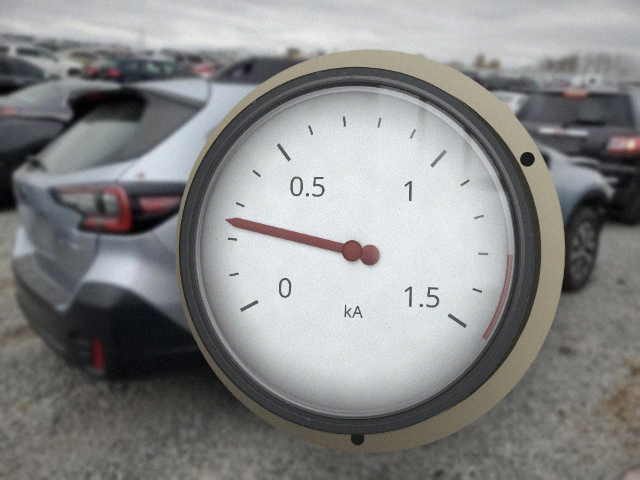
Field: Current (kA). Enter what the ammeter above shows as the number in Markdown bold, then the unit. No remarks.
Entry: **0.25** kA
